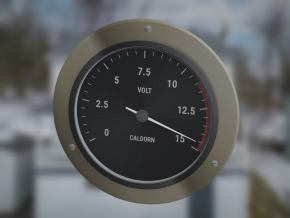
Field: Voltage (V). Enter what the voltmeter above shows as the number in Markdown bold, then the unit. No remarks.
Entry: **14.5** V
